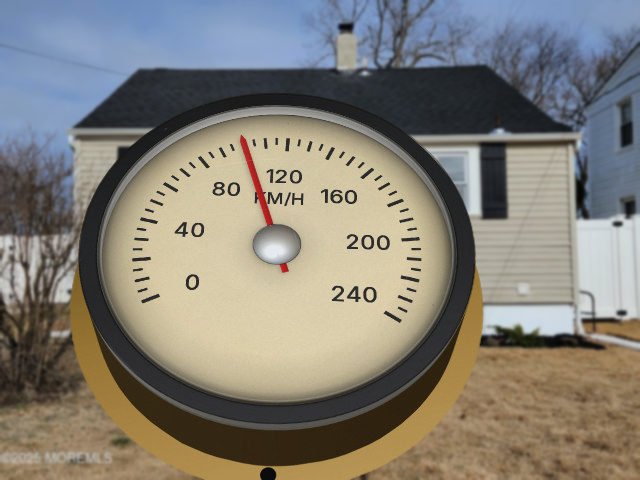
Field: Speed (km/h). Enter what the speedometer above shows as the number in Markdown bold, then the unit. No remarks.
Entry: **100** km/h
